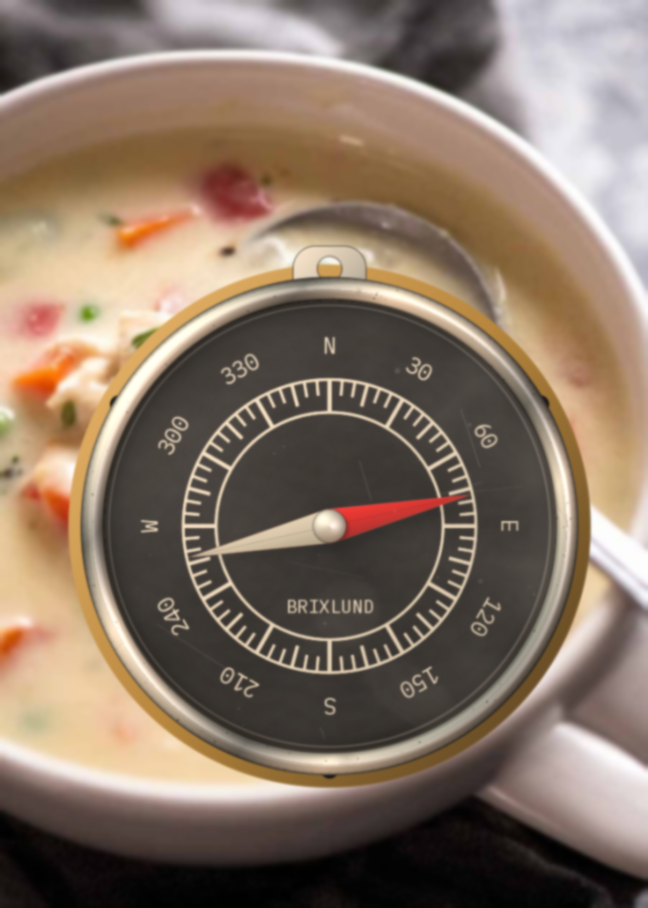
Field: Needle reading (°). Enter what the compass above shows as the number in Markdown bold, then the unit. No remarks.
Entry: **77.5** °
